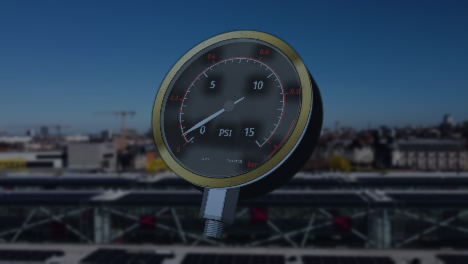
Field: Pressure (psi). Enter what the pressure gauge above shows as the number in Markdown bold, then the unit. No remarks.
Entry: **0.5** psi
